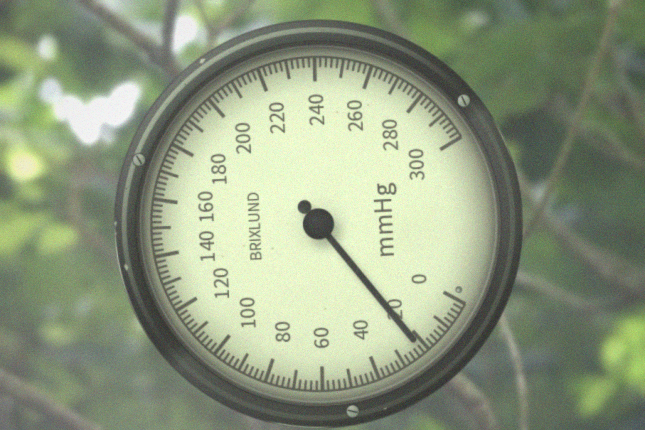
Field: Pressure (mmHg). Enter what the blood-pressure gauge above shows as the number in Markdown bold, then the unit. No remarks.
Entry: **22** mmHg
